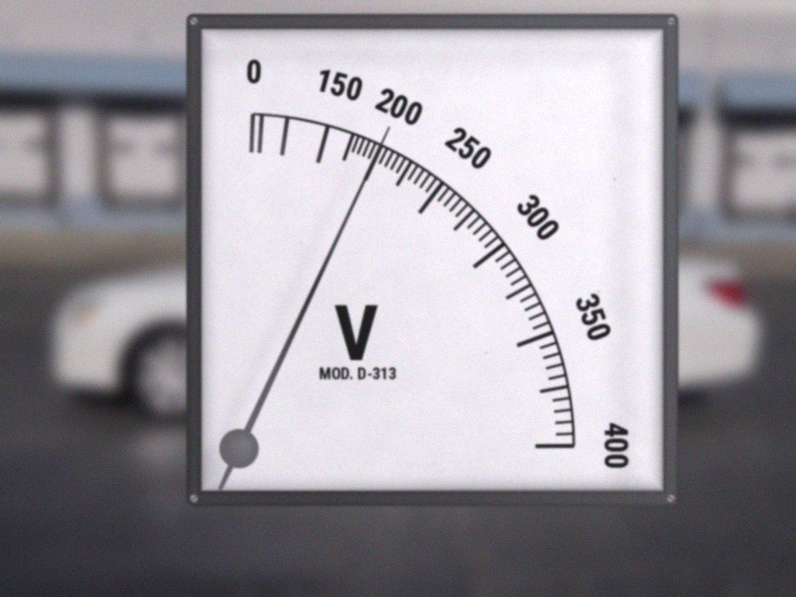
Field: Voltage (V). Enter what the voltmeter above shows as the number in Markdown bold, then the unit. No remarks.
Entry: **200** V
